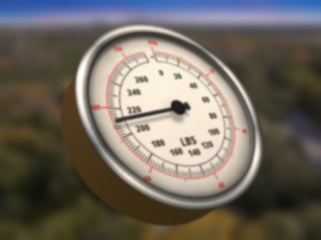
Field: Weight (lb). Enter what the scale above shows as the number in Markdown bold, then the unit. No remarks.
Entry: **210** lb
